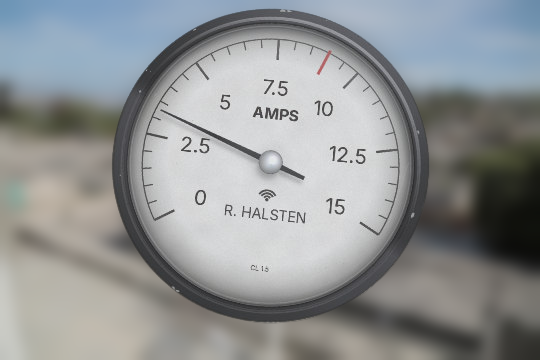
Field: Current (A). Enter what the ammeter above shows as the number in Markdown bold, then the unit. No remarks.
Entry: **3.25** A
